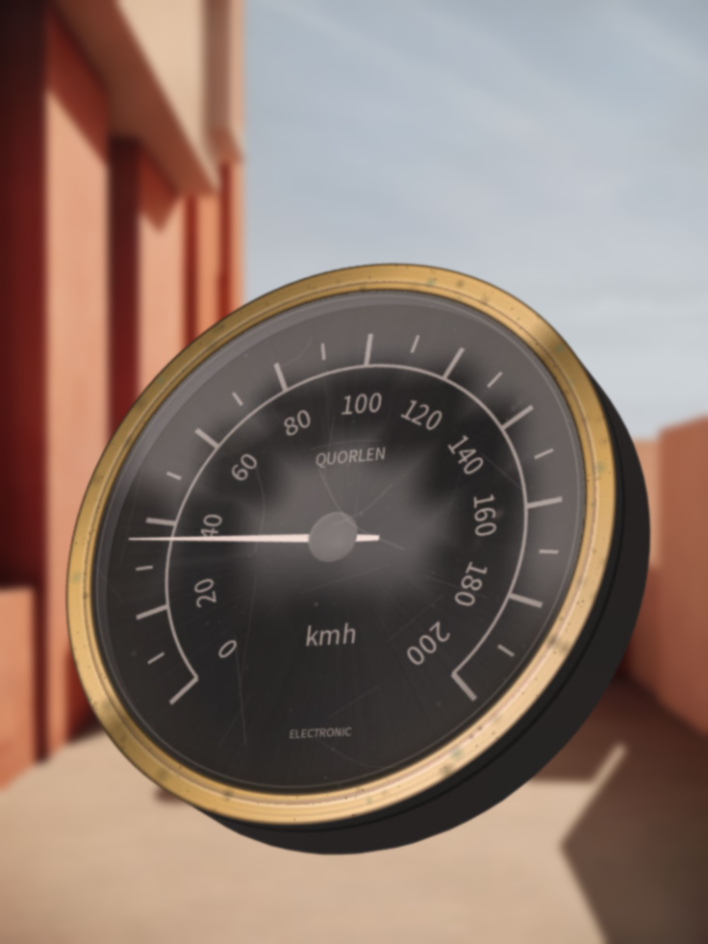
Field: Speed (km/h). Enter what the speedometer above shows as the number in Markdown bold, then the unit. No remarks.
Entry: **35** km/h
